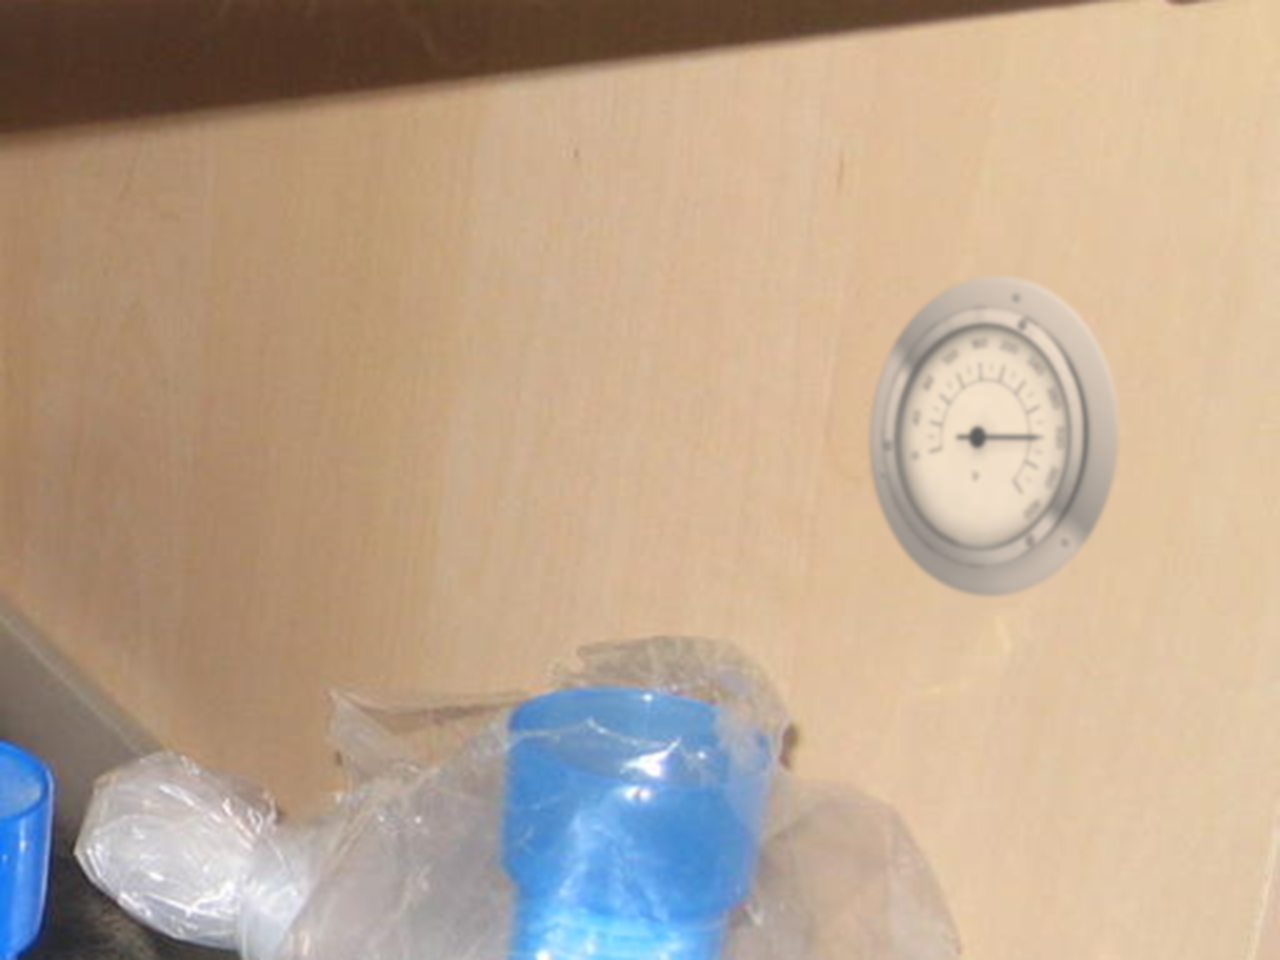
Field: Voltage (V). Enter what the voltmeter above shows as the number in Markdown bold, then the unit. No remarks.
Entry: **320** V
